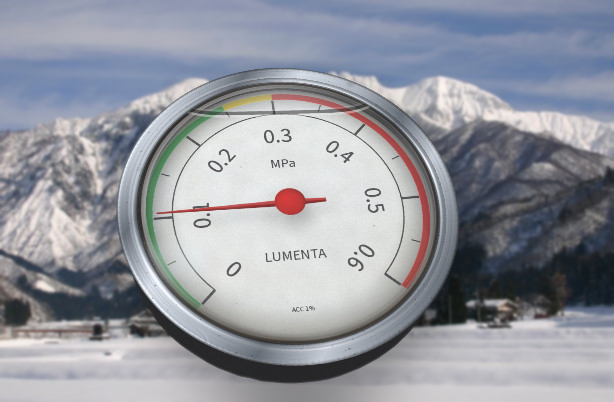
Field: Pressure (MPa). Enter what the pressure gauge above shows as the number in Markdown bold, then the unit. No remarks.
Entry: **0.1** MPa
